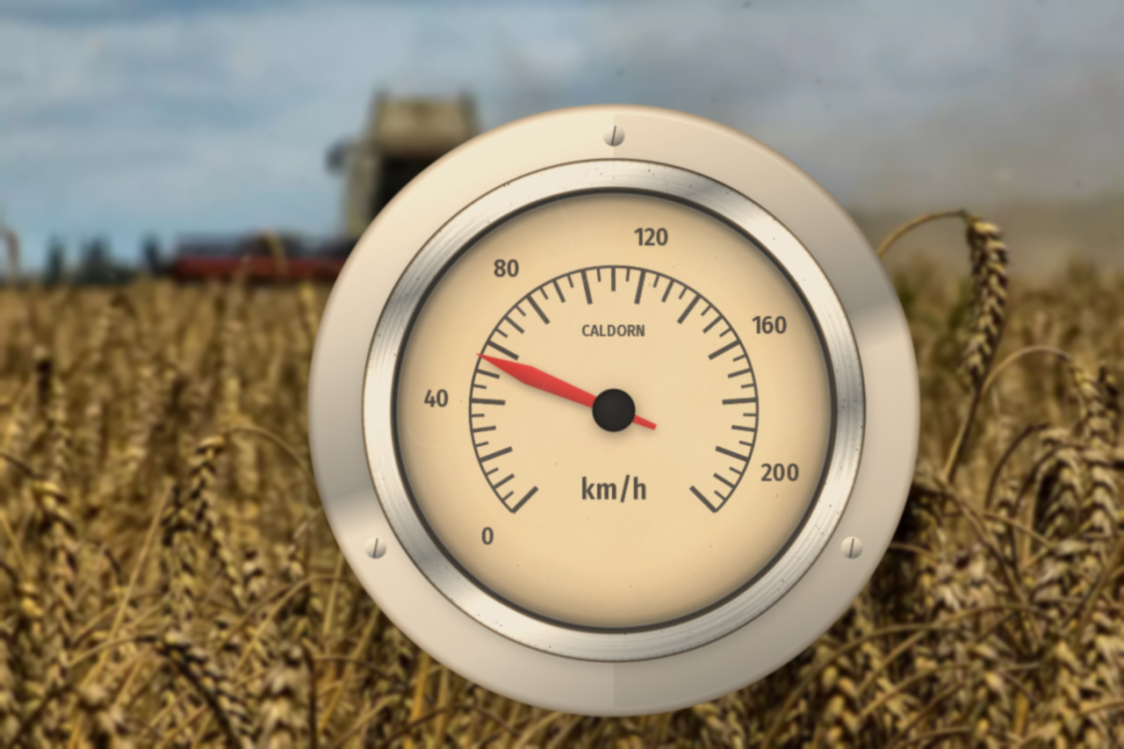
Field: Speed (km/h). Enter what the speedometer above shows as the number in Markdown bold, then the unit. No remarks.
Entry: **55** km/h
